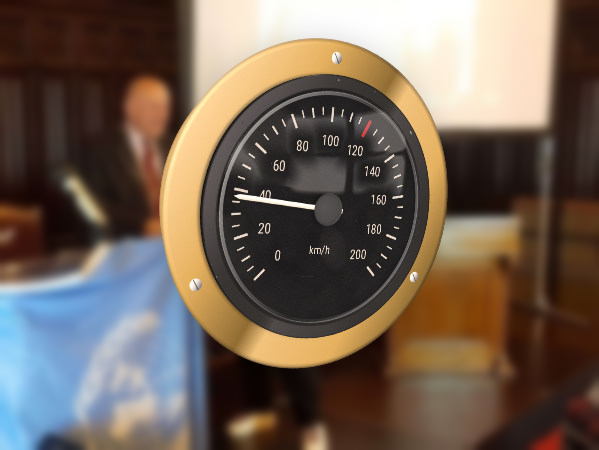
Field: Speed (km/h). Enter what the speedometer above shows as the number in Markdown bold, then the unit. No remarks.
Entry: **37.5** km/h
